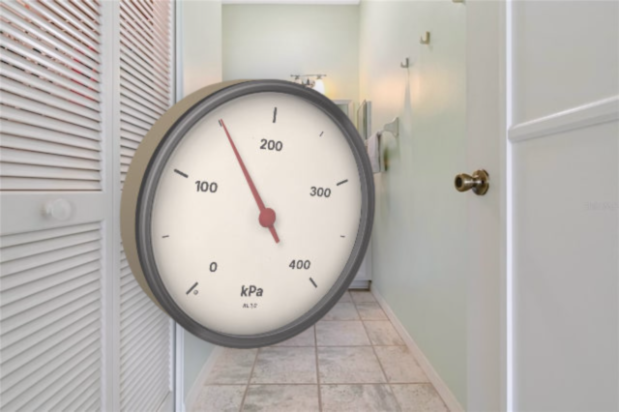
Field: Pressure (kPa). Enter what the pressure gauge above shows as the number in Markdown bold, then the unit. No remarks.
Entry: **150** kPa
